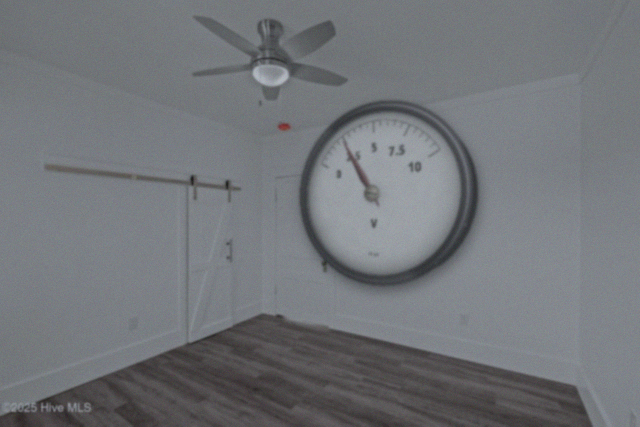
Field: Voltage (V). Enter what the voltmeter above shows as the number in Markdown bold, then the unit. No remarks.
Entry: **2.5** V
